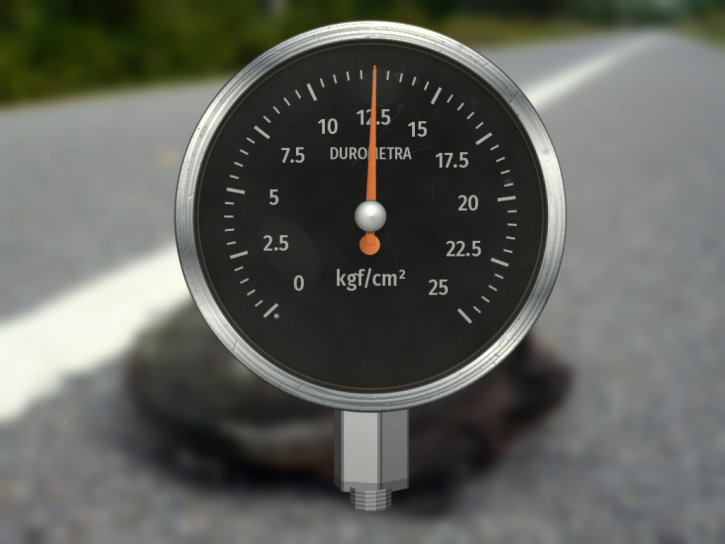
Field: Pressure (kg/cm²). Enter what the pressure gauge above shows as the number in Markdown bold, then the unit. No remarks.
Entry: **12.5** kg/cm²
